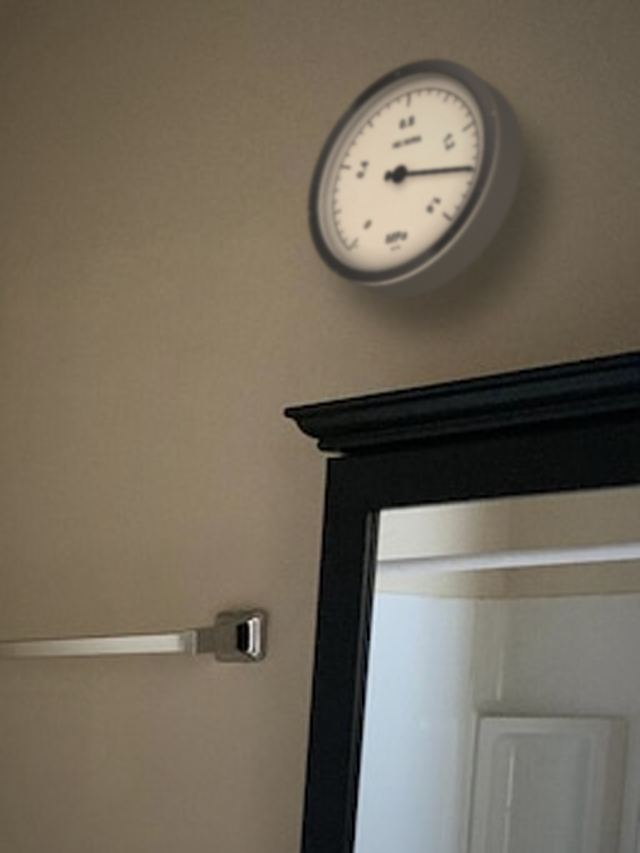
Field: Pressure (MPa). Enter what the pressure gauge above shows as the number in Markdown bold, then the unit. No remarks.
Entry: **1.4** MPa
